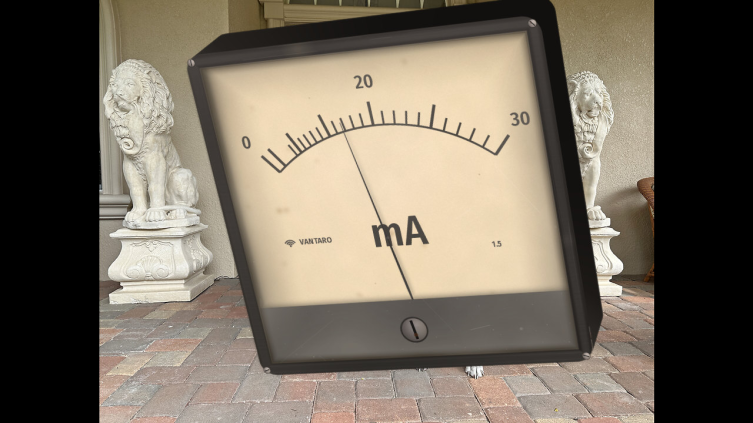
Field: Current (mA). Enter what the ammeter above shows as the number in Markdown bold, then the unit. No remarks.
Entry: **17** mA
